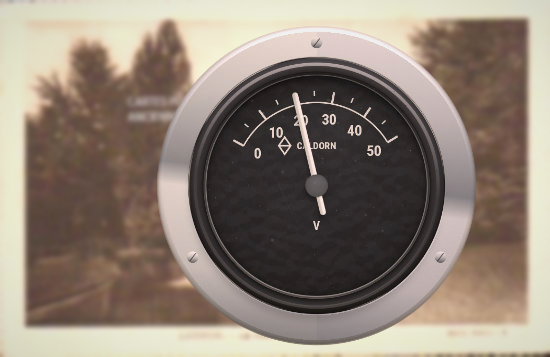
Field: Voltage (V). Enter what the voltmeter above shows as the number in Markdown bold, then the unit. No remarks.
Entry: **20** V
